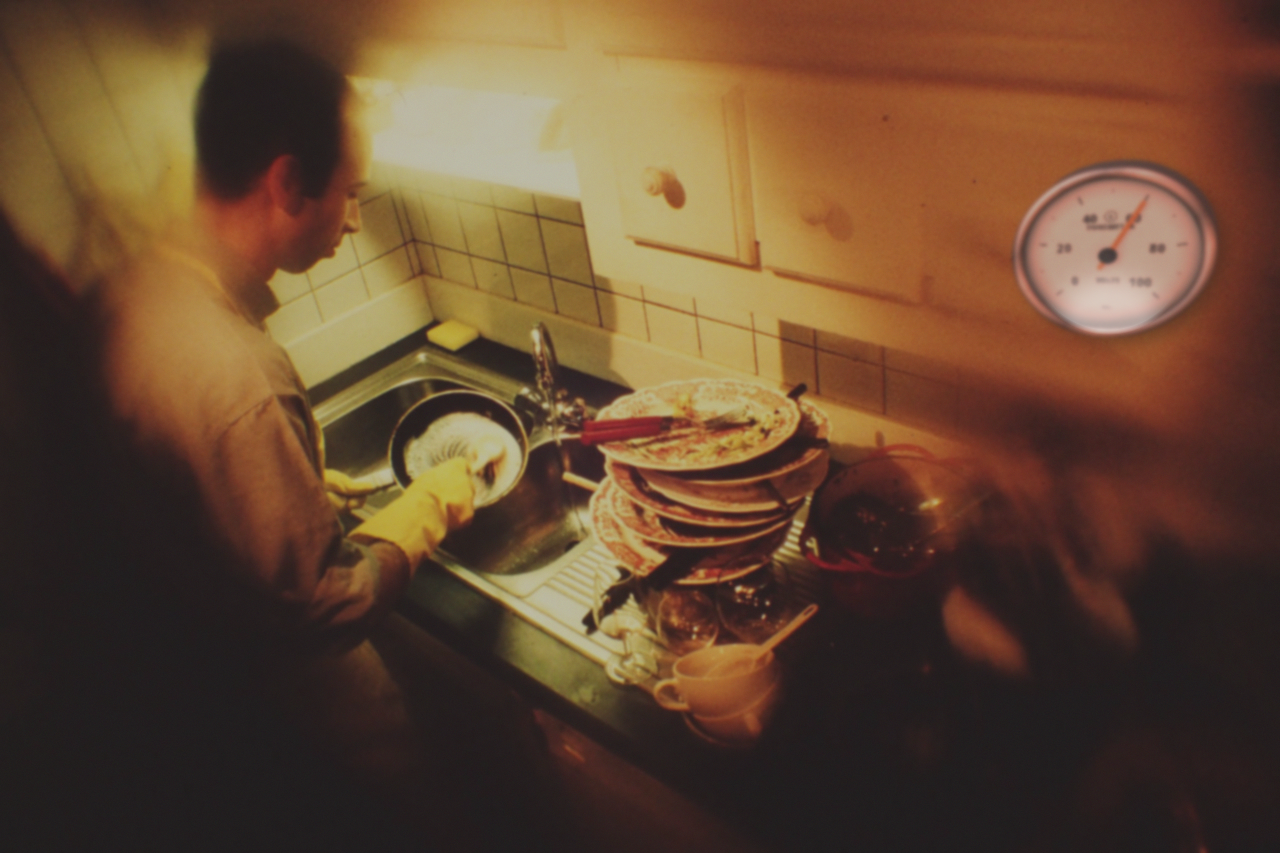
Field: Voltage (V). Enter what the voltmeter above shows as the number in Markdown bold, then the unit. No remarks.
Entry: **60** V
